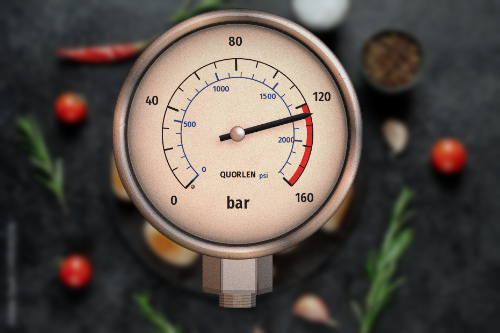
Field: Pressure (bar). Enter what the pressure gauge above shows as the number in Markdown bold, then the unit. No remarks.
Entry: **125** bar
